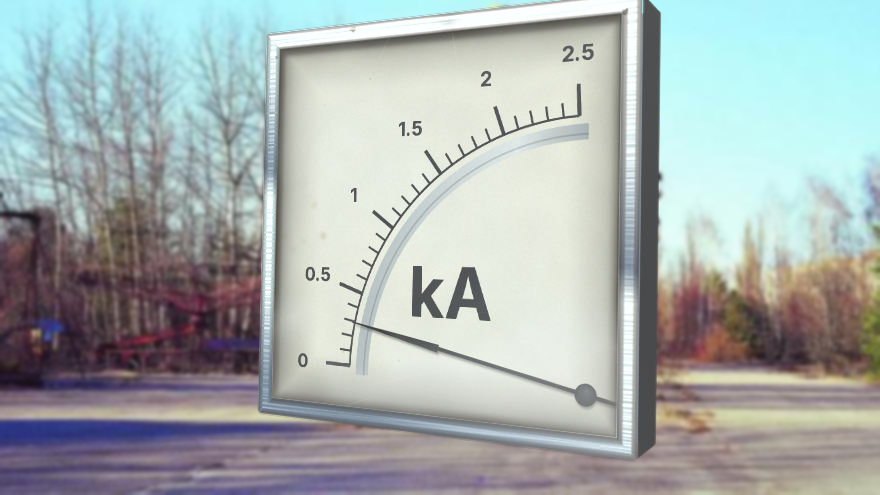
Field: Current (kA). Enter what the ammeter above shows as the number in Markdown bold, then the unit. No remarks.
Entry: **0.3** kA
